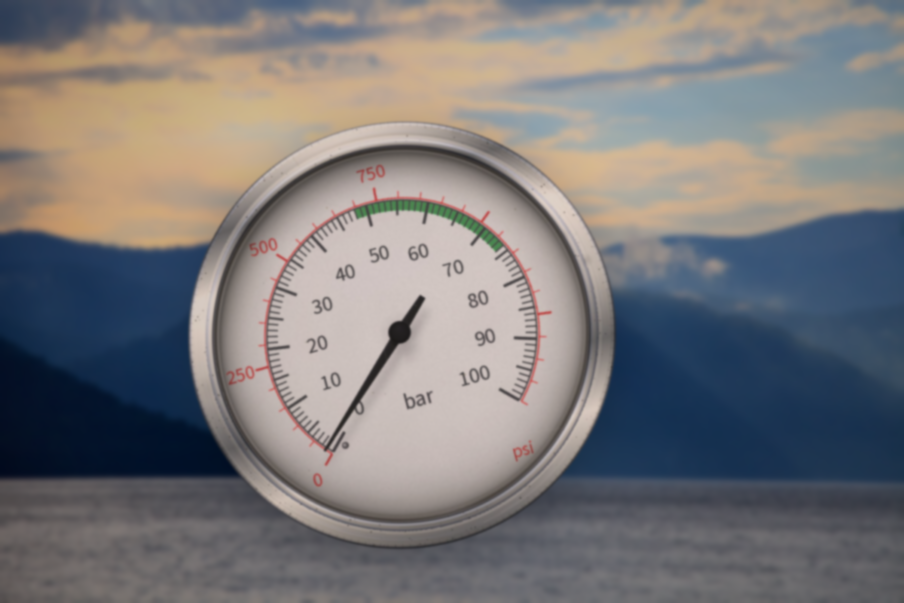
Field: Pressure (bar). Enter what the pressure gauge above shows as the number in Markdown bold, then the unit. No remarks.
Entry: **1** bar
